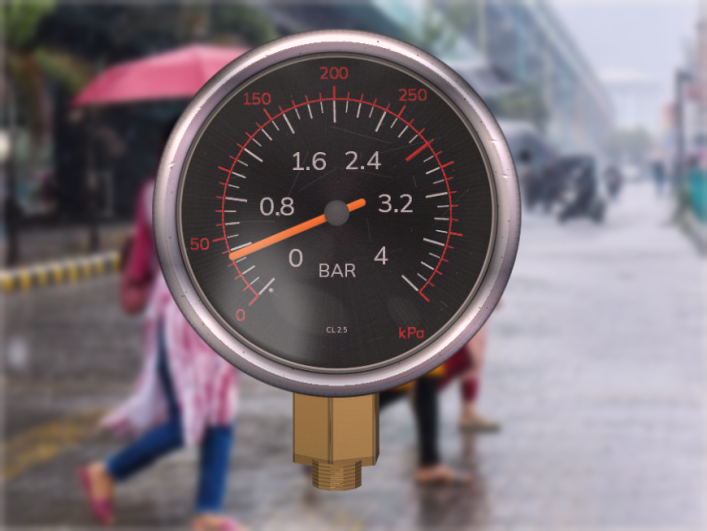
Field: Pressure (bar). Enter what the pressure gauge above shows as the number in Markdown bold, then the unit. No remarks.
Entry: **0.35** bar
